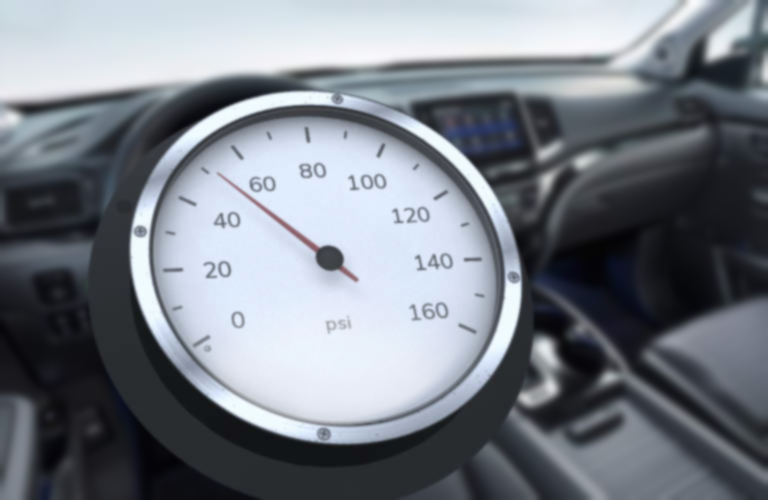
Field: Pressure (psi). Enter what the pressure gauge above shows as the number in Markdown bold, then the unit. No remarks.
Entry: **50** psi
